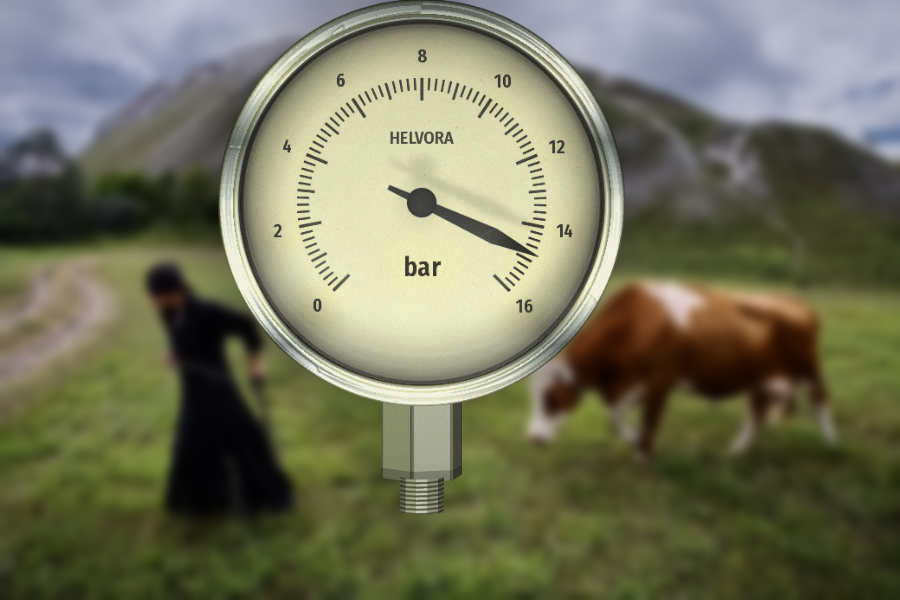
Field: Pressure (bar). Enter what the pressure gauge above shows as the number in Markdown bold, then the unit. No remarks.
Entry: **14.8** bar
